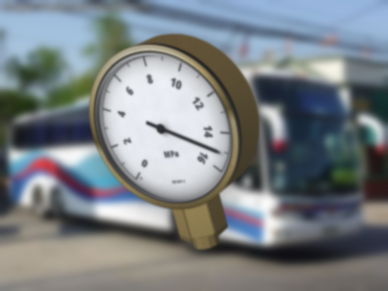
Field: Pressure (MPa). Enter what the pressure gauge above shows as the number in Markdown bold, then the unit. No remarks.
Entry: **15** MPa
